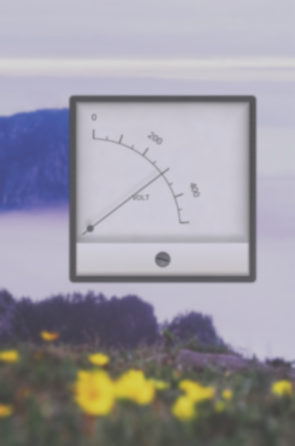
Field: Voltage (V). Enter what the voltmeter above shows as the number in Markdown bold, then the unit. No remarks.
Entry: **300** V
